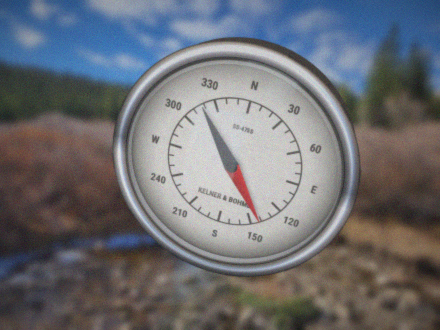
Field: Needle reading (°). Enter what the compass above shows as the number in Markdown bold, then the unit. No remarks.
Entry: **140** °
